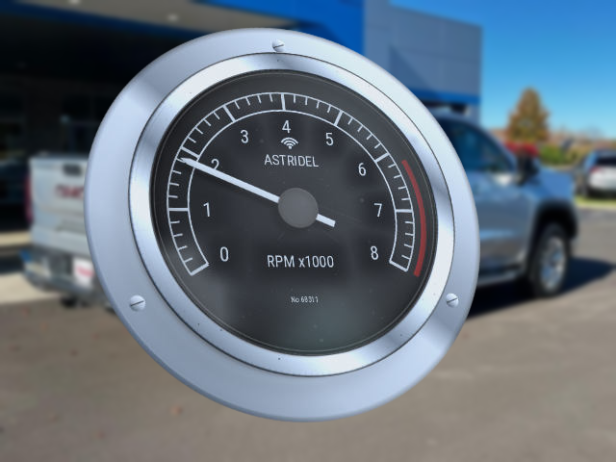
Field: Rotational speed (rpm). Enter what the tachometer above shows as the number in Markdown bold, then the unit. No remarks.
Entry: **1800** rpm
